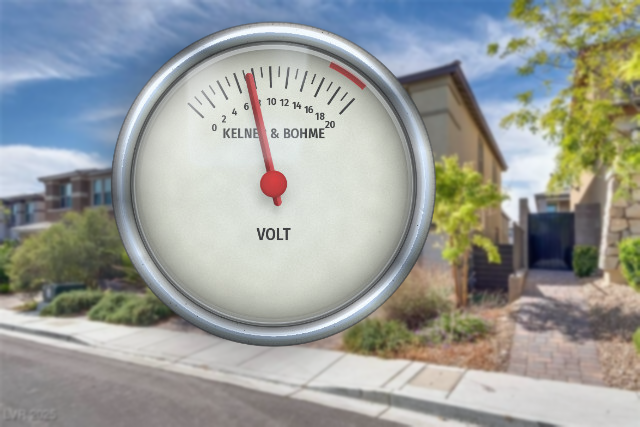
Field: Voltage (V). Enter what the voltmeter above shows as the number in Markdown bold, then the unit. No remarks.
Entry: **7.5** V
